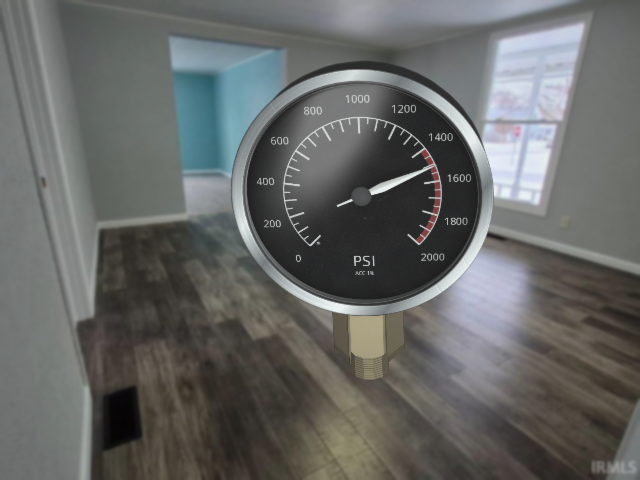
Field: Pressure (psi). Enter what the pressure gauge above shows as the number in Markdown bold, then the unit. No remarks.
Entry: **1500** psi
